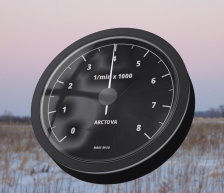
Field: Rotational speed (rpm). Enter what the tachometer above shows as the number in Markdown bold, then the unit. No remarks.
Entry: **4000** rpm
